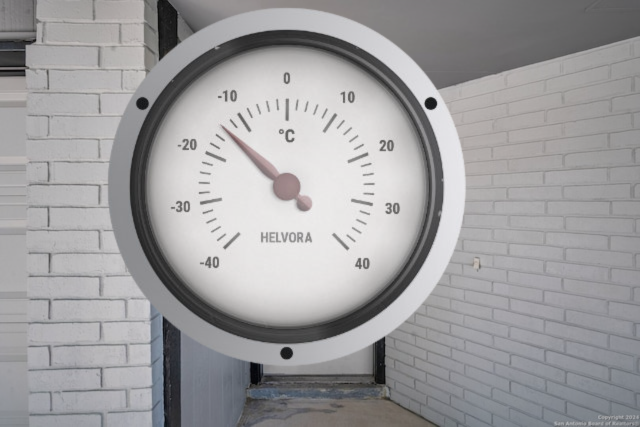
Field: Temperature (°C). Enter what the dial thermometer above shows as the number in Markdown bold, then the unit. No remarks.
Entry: **-14** °C
